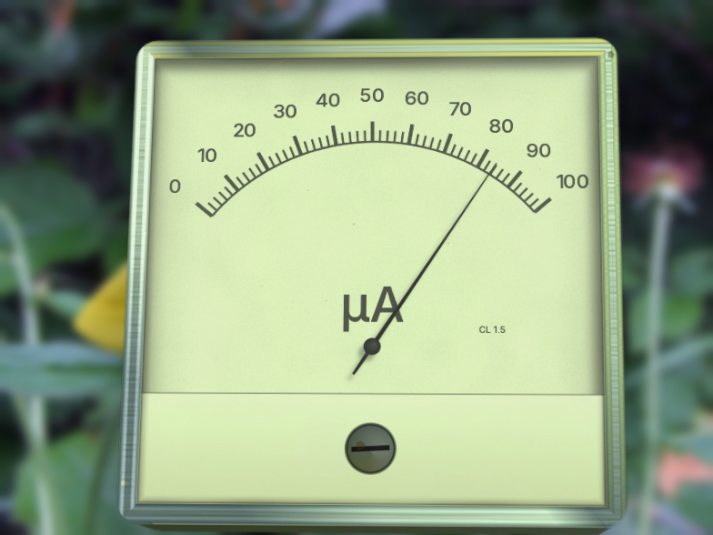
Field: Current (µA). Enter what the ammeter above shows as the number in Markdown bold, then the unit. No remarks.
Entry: **84** µA
